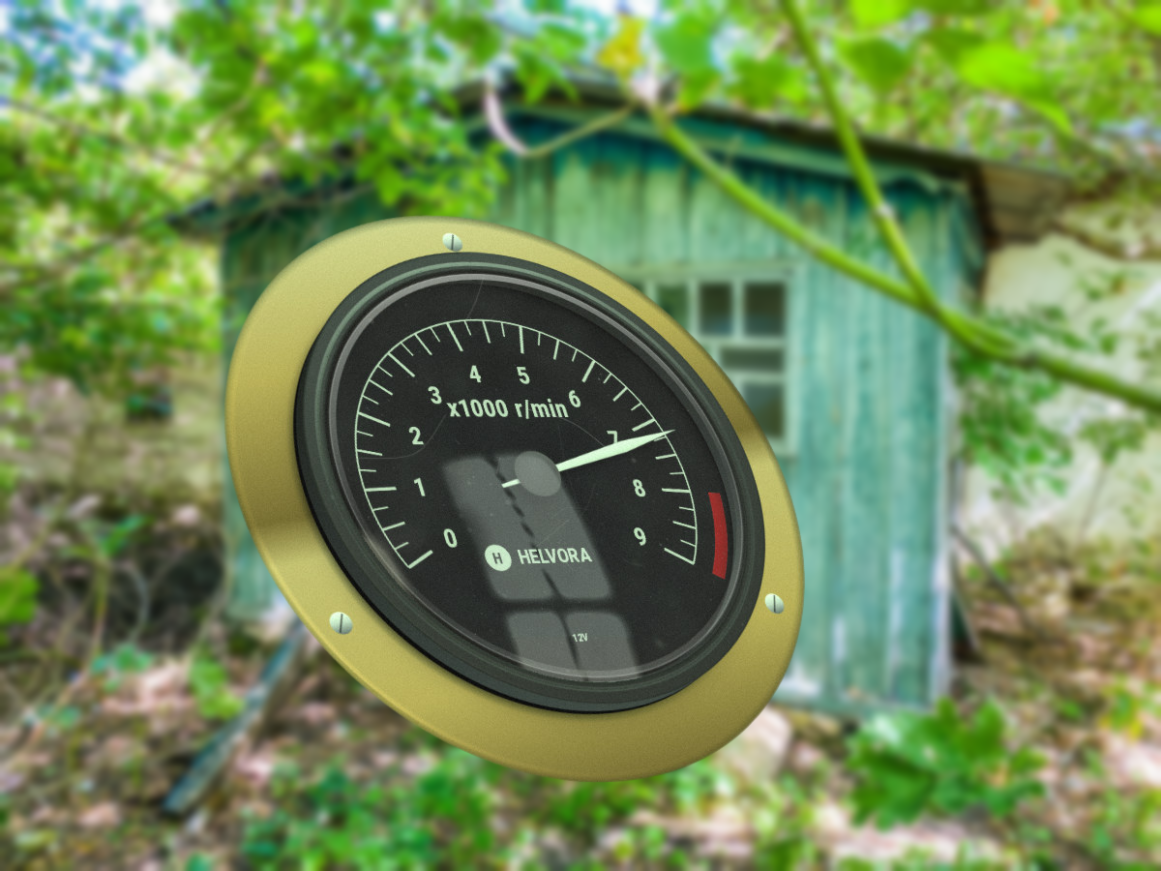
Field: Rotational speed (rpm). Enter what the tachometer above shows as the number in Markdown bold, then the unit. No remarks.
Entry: **7250** rpm
